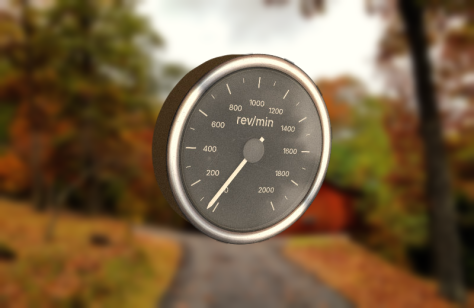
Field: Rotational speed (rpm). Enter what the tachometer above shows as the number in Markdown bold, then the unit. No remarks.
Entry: **50** rpm
